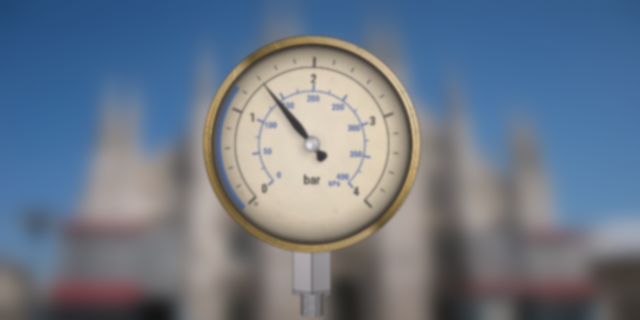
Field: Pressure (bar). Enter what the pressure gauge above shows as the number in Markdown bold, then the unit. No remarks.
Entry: **1.4** bar
